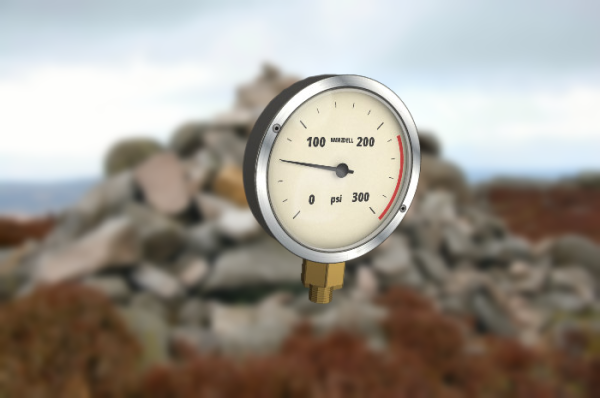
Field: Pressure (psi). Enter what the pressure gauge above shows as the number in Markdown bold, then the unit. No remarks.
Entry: **60** psi
